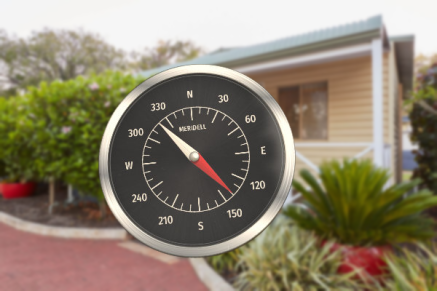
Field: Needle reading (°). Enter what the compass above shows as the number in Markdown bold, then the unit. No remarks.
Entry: **140** °
